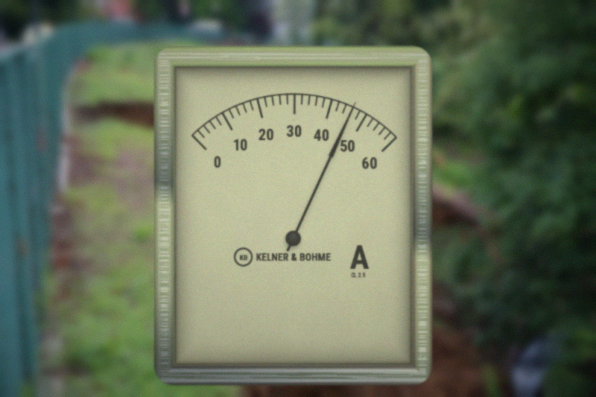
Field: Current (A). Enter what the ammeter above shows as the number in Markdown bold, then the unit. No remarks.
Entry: **46** A
